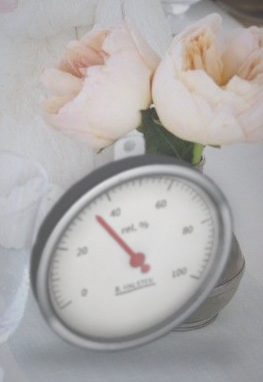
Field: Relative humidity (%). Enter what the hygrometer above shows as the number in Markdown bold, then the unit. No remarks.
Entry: **34** %
